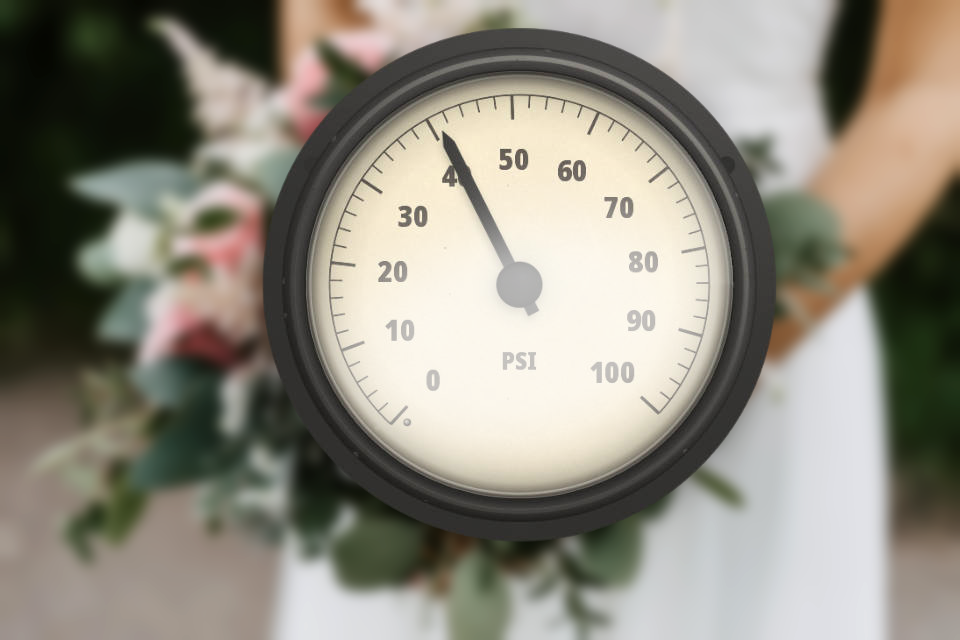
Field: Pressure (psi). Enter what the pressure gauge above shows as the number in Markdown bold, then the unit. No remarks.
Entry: **41** psi
